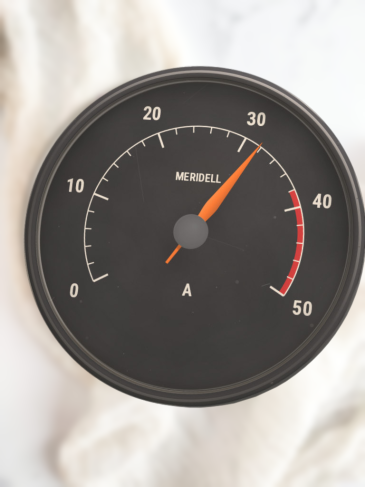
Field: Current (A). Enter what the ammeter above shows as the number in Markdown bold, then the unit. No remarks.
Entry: **32** A
